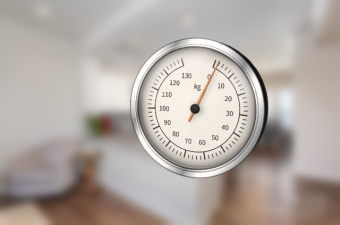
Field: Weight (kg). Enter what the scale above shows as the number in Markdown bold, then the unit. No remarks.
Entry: **2** kg
